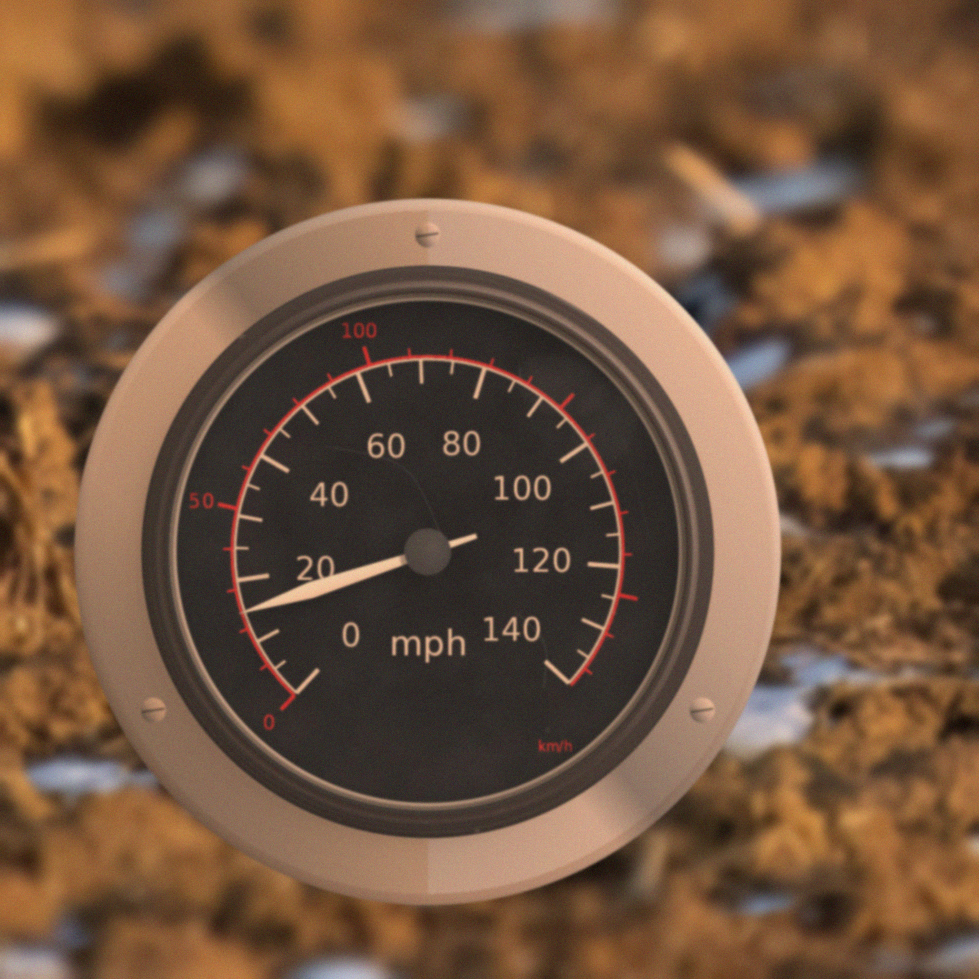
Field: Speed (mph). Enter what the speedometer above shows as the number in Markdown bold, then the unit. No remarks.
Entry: **15** mph
